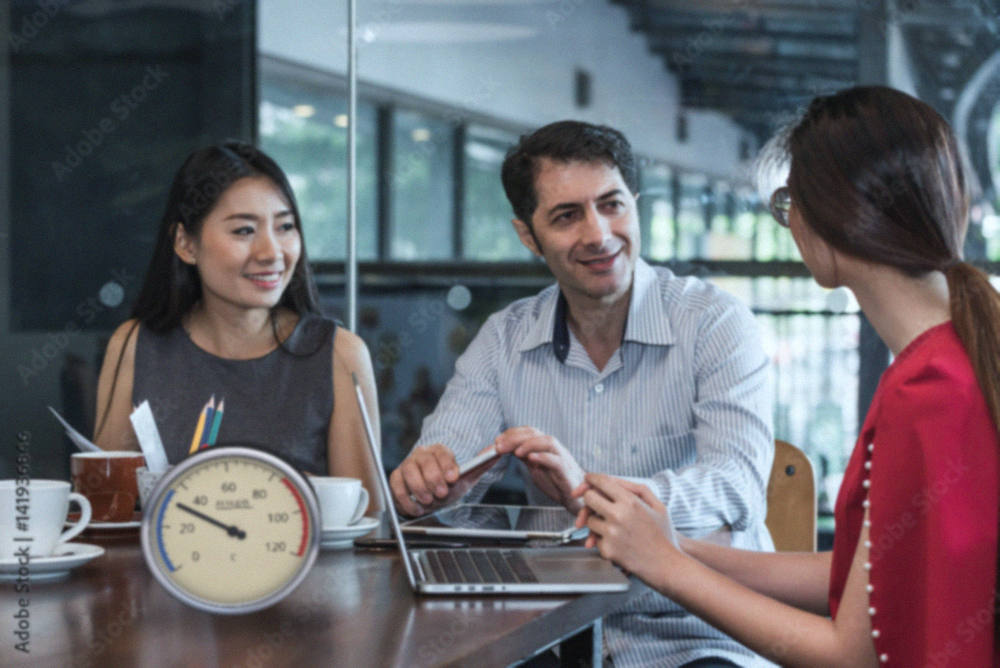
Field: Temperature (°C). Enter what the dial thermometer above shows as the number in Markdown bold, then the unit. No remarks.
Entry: **32** °C
